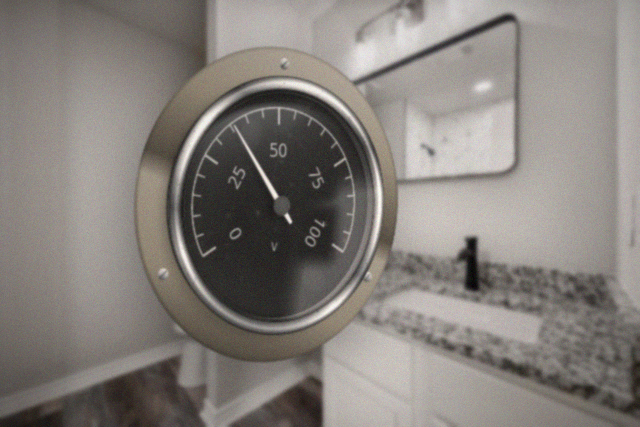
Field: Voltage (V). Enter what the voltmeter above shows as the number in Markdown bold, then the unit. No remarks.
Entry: **35** V
